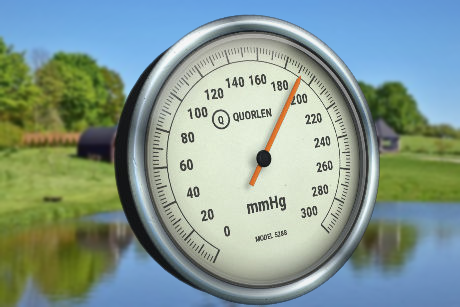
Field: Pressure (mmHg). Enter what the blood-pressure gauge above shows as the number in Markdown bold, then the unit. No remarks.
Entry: **190** mmHg
